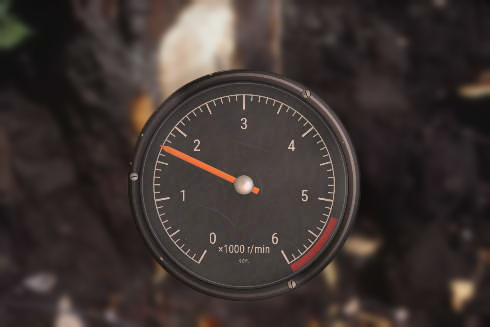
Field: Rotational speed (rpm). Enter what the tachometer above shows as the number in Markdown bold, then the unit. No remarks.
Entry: **1700** rpm
